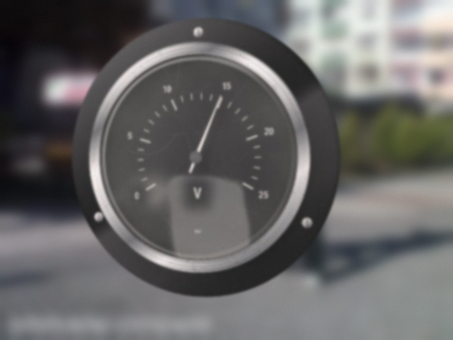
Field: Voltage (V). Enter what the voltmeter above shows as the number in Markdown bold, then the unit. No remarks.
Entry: **15** V
